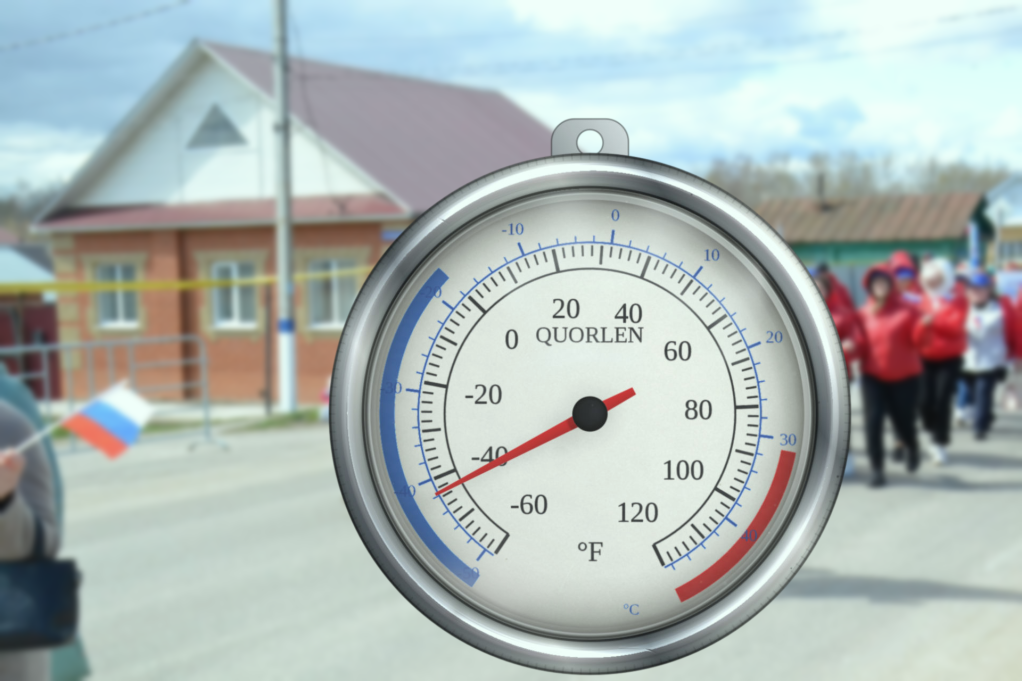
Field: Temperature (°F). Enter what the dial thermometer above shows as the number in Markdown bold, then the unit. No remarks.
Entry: **-43** °F
